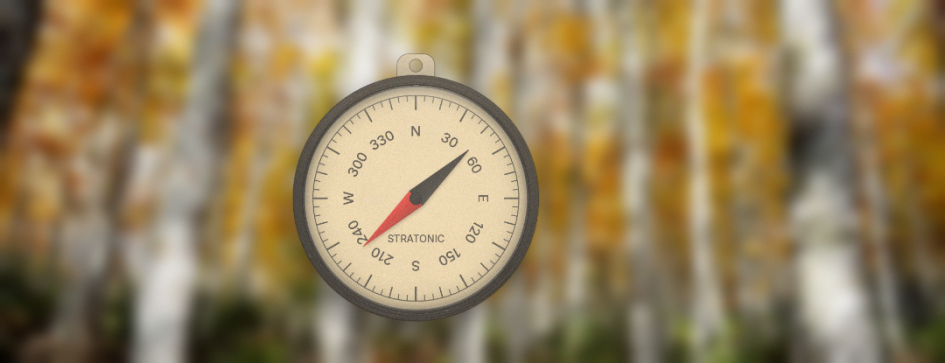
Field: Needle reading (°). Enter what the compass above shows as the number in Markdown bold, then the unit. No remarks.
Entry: **227.5** °
